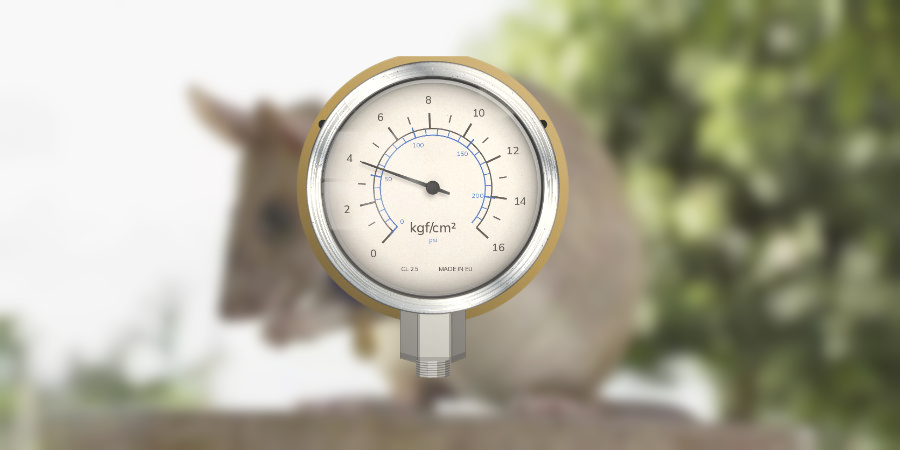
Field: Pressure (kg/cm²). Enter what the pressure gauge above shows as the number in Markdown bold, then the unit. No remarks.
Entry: **4** kg/cm²
